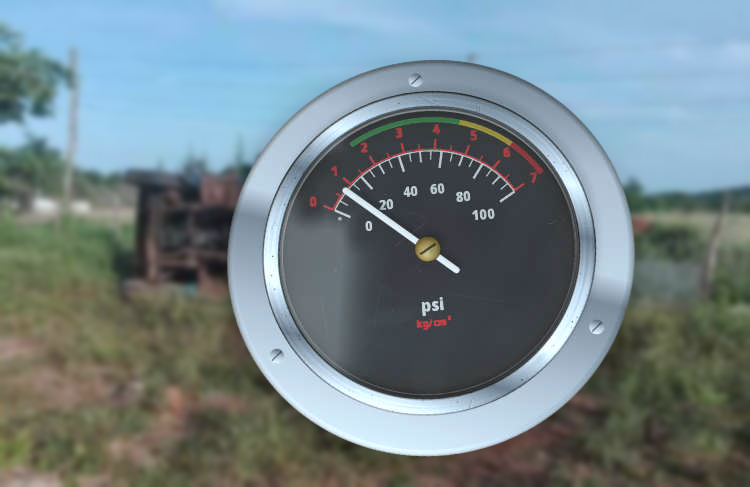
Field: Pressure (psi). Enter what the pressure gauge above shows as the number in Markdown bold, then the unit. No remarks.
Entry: **10** psi
